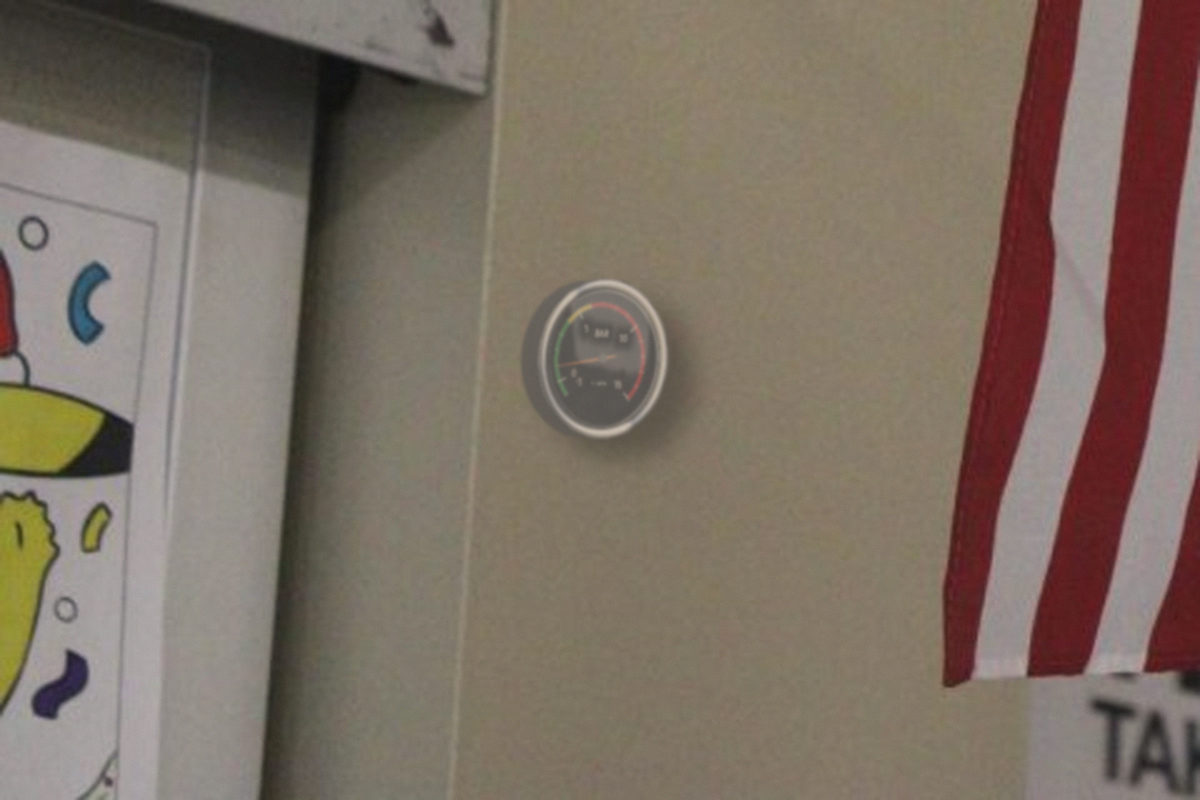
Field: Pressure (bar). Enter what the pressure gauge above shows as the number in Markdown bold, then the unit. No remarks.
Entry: **1** bar
